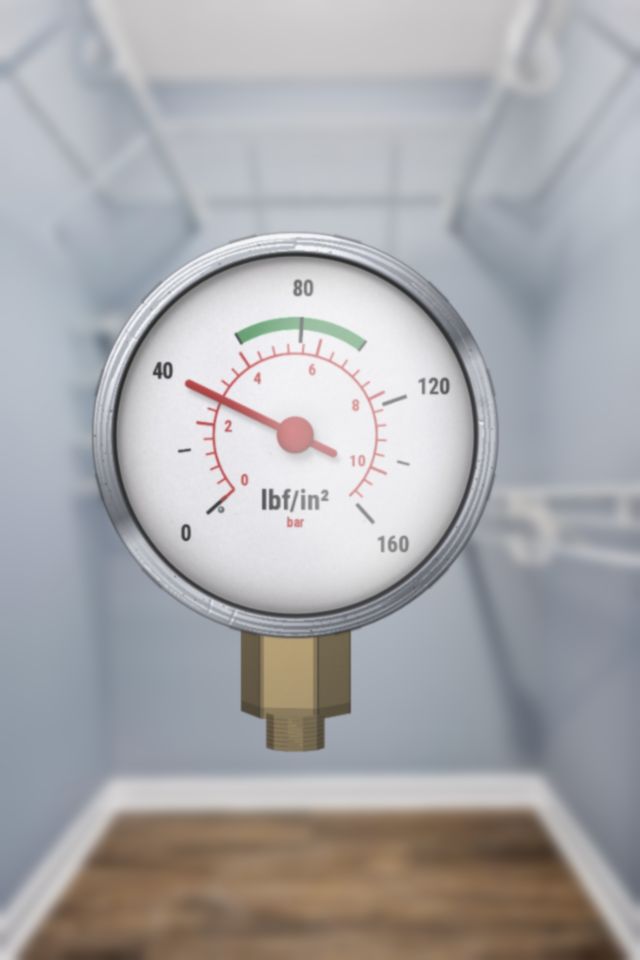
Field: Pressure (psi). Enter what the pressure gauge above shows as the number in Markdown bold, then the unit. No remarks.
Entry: **40** psi
